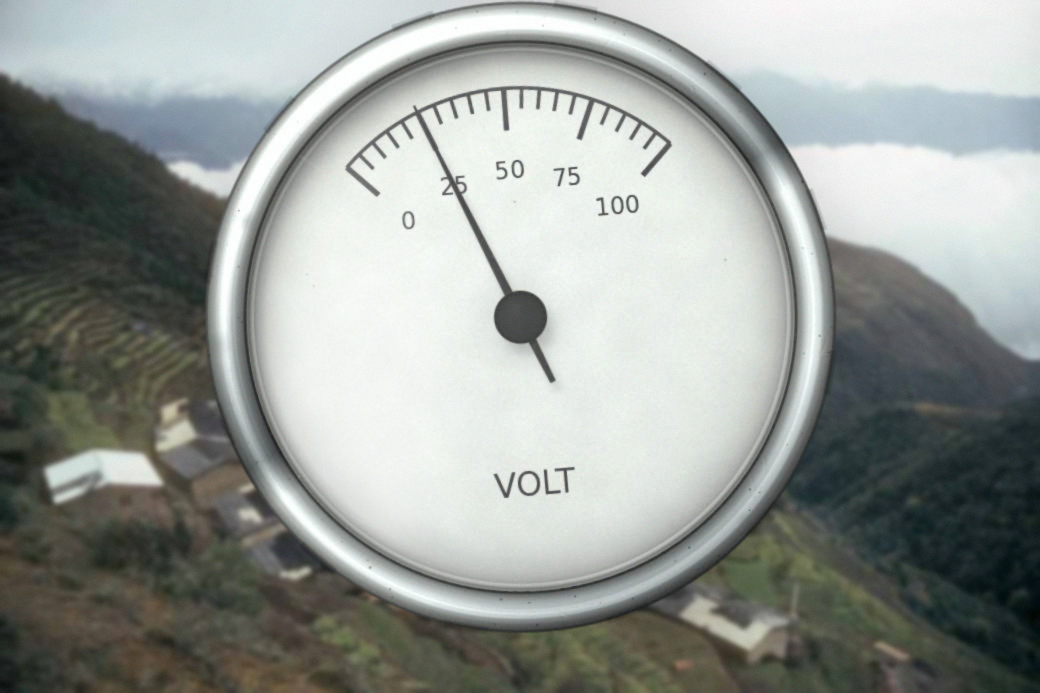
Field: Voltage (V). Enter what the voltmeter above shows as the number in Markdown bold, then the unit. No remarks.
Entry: **25** V
